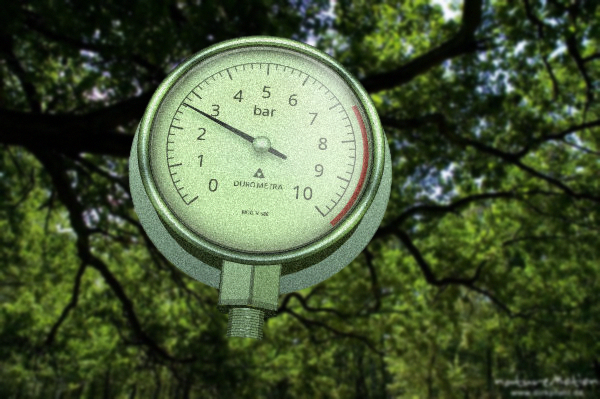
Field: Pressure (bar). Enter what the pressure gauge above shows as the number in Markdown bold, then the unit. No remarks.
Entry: **2.6** bar
